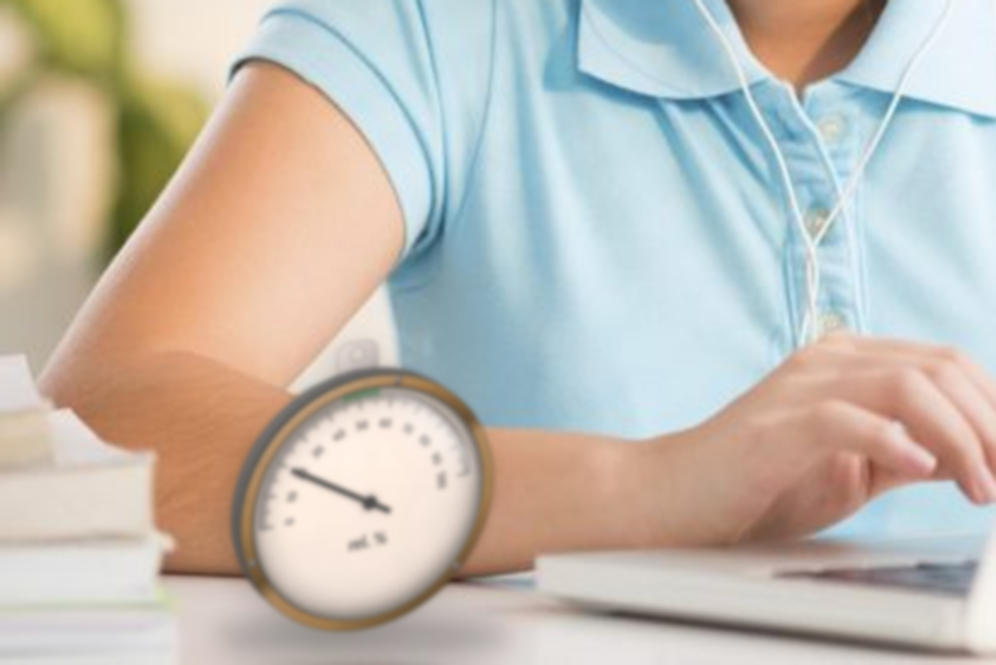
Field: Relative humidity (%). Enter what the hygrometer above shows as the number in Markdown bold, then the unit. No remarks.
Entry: **20** %
